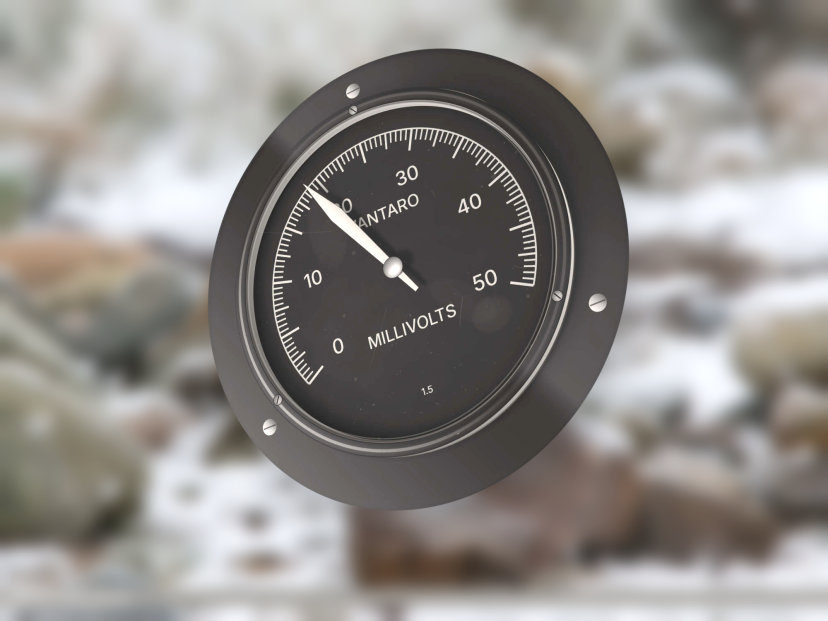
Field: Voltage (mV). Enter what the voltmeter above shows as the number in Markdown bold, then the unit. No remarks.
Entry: **19** mV
